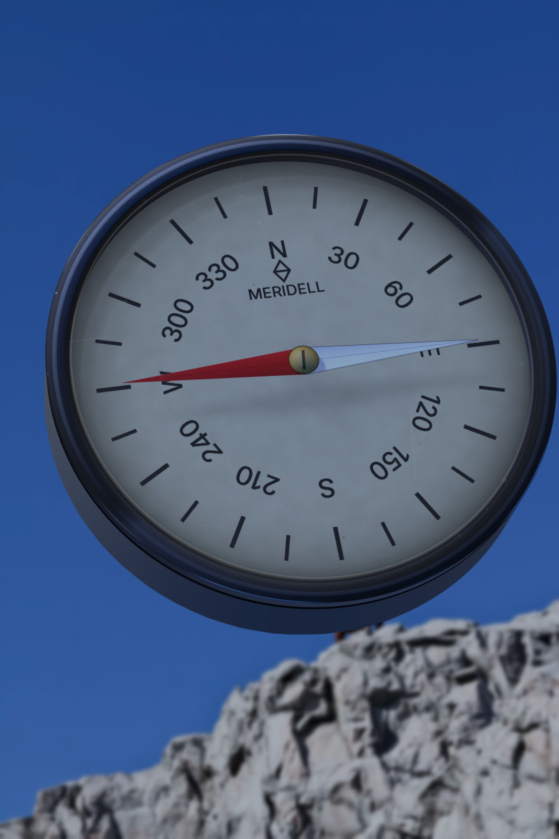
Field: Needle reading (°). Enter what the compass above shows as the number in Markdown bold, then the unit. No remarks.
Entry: **270** °
